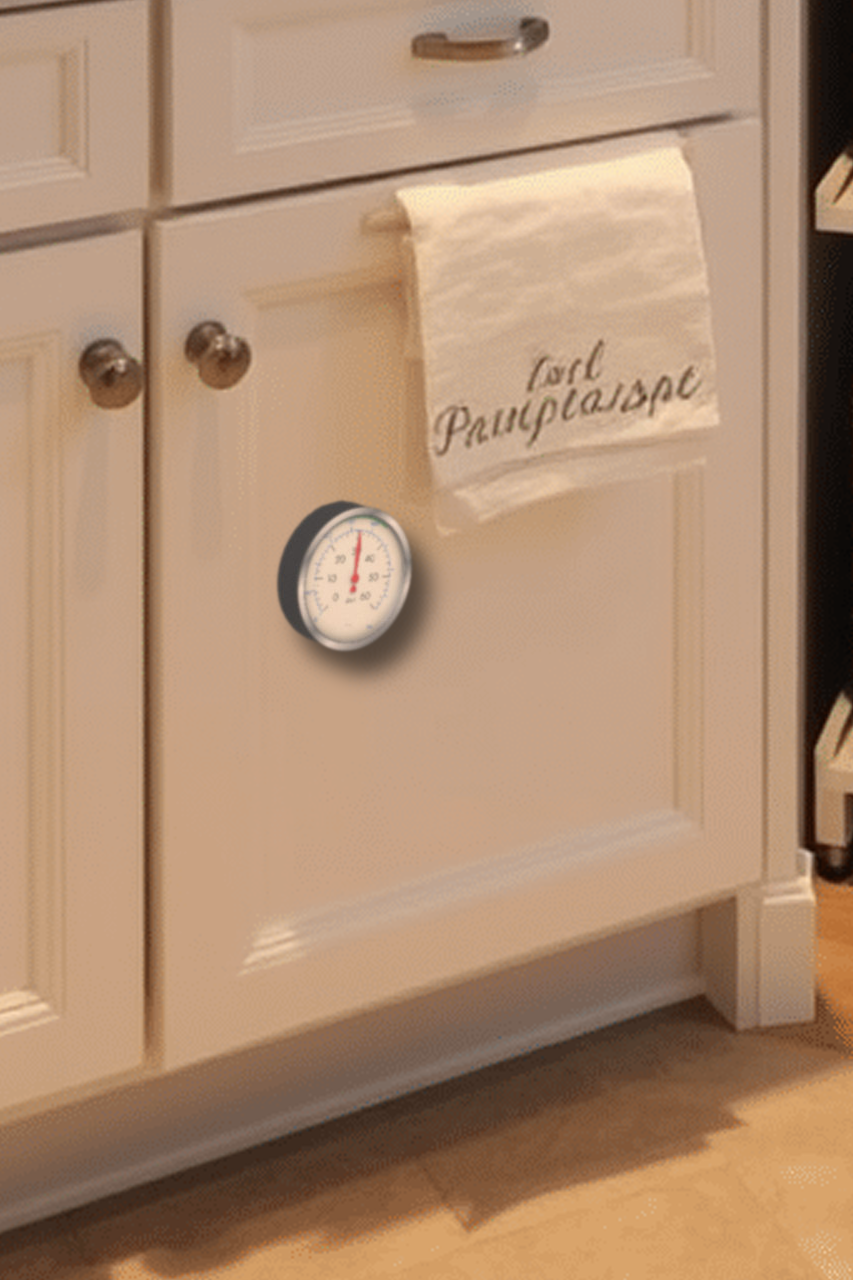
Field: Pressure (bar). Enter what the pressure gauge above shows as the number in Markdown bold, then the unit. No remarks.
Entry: **30** bar
